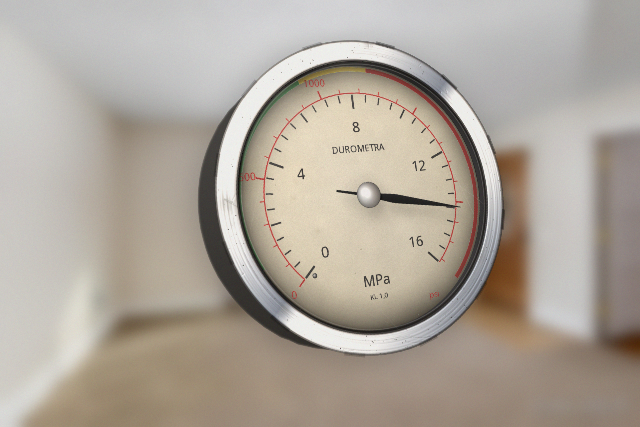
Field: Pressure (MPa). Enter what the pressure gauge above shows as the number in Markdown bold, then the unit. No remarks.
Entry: **14** MPa
